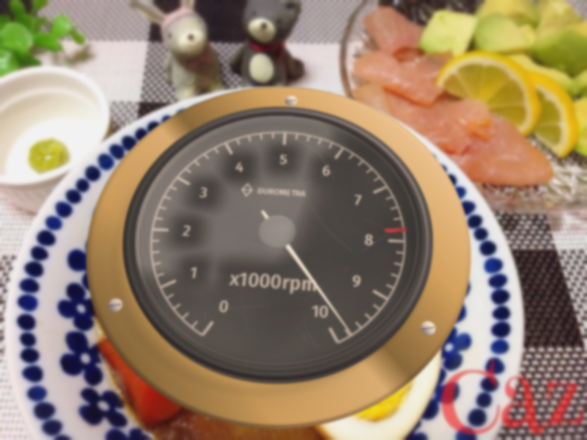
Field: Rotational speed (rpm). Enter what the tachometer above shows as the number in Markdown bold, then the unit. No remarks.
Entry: **9800** rpm
